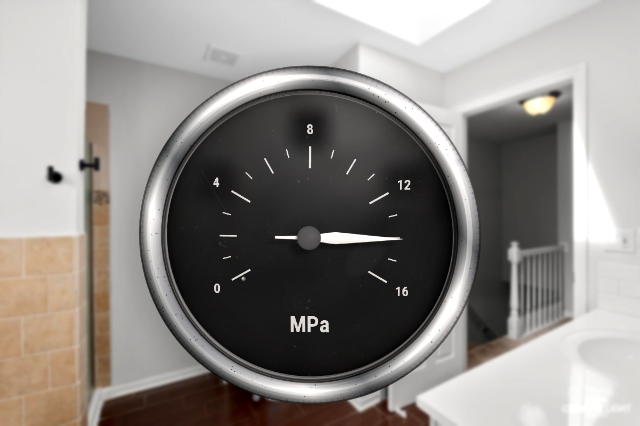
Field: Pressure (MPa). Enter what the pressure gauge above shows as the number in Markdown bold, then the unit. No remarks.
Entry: **14** MPa
